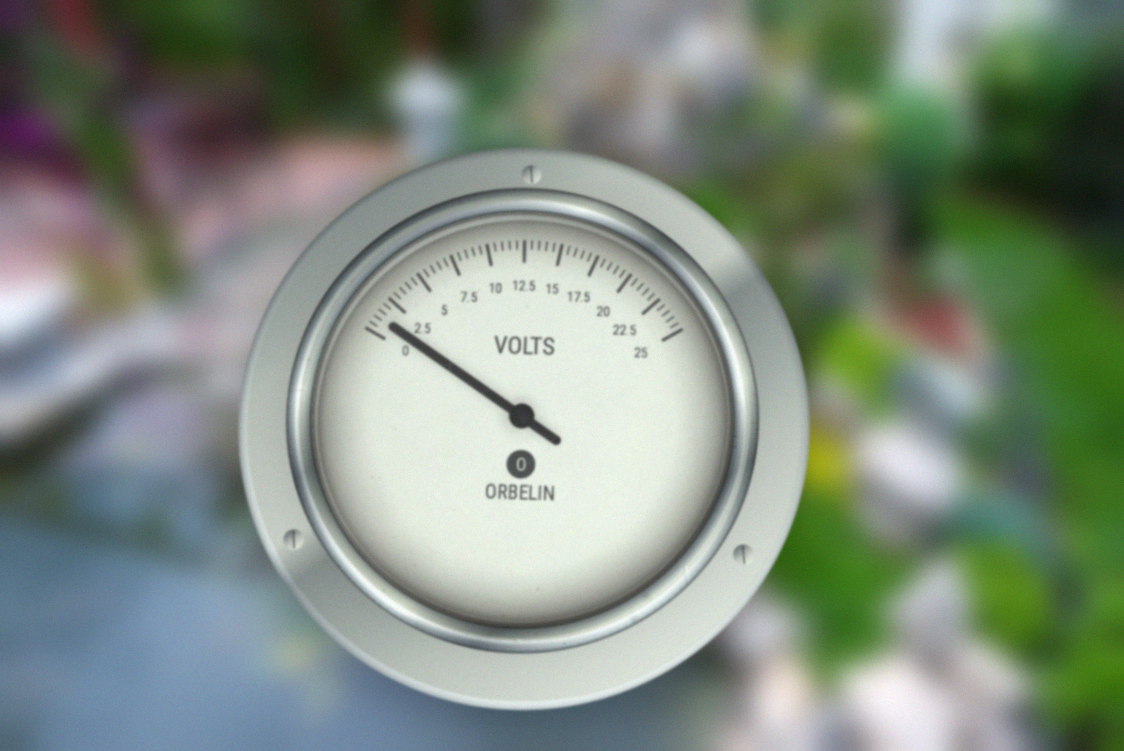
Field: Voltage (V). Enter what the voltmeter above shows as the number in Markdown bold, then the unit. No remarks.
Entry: **1** V
